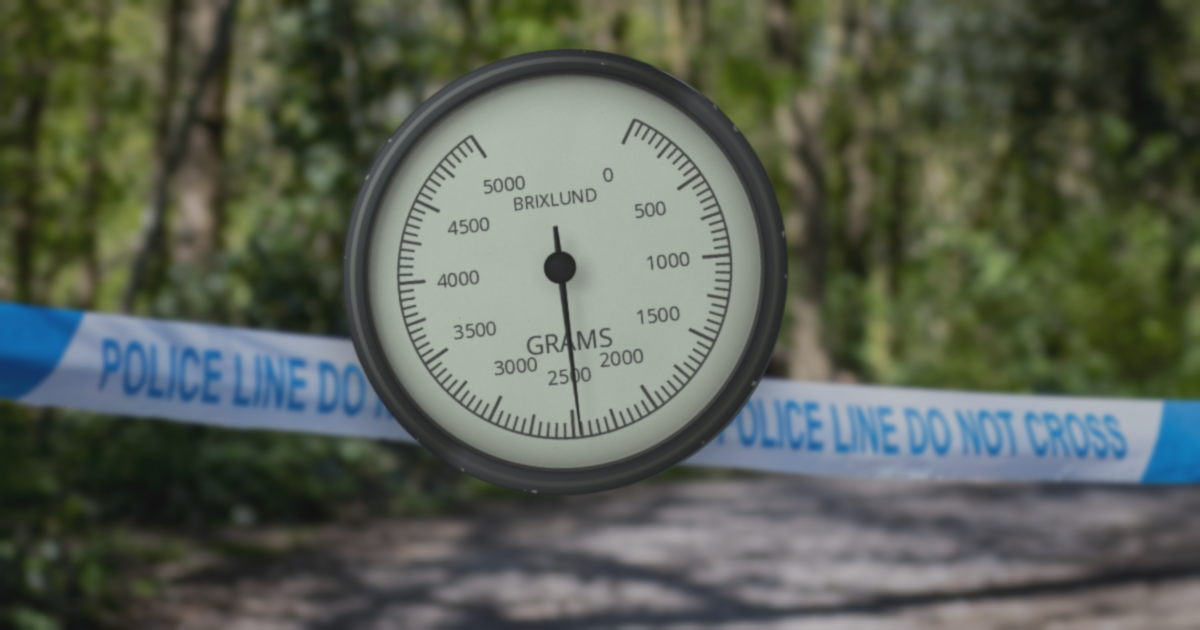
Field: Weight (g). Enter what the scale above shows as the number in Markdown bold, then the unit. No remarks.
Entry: **2450** g
